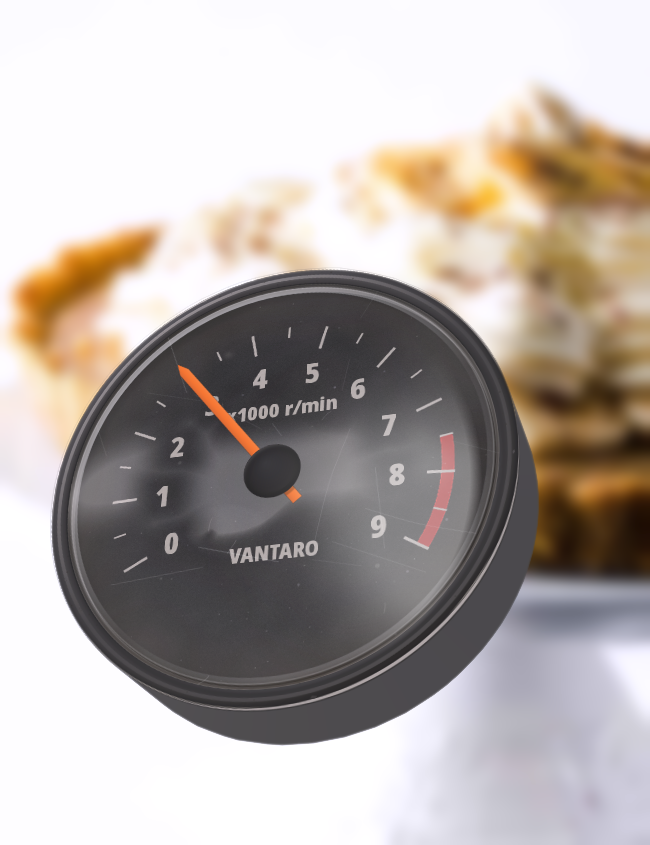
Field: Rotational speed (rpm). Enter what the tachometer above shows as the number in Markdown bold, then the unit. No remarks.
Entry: **3000** rpm
